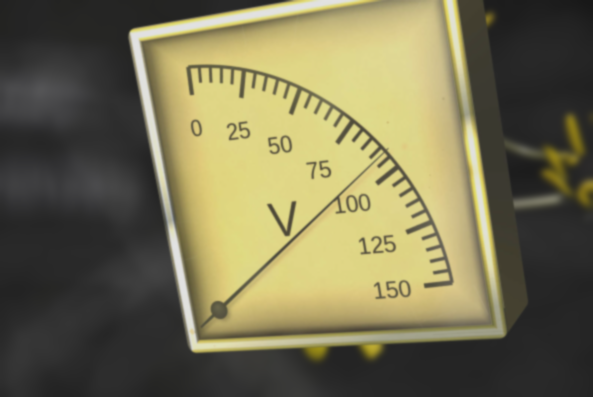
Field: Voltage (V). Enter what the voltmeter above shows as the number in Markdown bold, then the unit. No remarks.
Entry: **92.5** V
